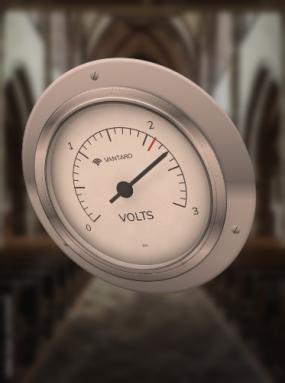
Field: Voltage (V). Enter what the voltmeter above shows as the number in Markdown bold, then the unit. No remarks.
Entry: **2.3** V
